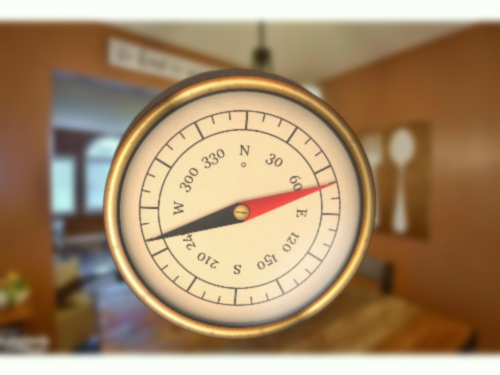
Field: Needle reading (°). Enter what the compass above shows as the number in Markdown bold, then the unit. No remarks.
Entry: **70** °
